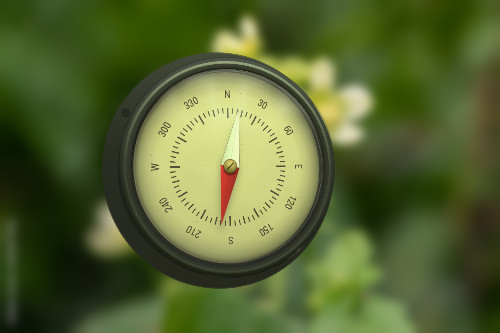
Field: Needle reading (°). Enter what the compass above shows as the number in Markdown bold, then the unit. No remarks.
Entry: **190** °
